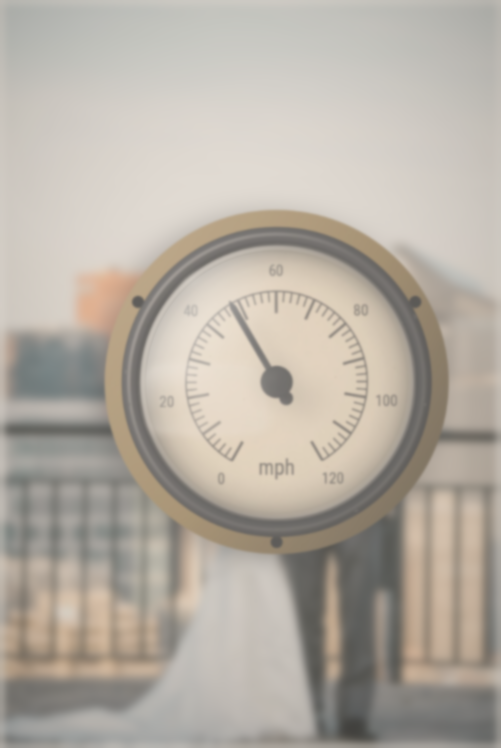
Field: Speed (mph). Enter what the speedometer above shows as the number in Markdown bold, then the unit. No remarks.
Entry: **48** mph
